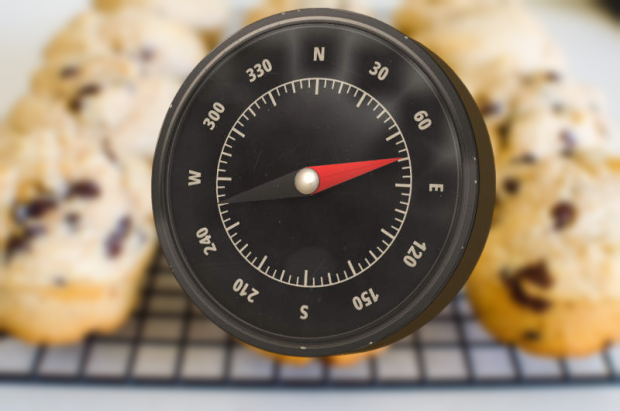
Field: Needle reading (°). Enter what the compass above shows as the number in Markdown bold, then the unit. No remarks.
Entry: **75** °
